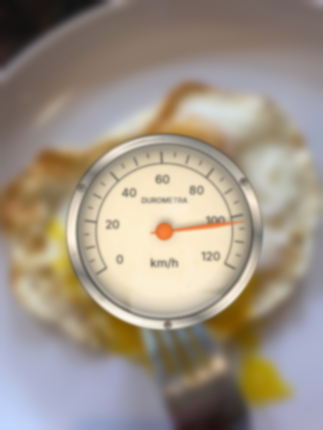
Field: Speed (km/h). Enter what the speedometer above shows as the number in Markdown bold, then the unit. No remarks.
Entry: **102.5** km/h
